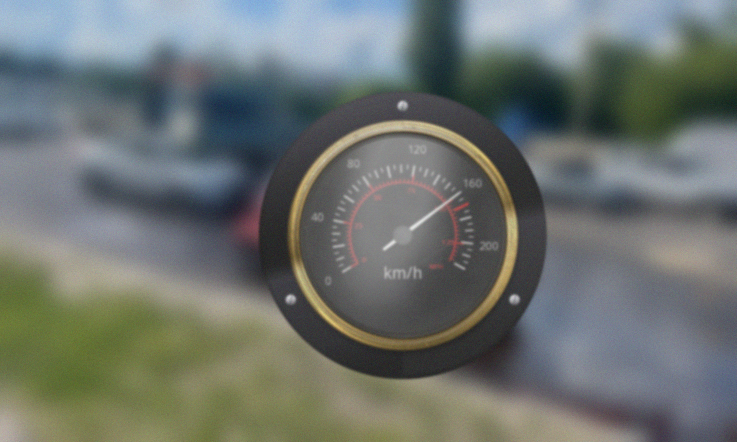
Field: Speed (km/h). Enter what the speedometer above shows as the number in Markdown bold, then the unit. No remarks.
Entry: **160** km/h
